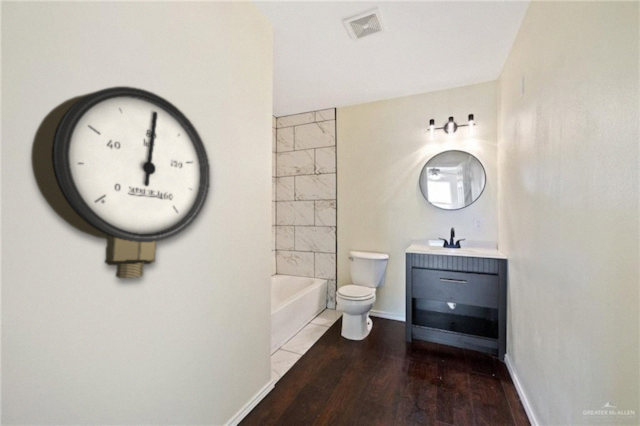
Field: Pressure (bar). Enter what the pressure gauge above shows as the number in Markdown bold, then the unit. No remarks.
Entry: **80** bar
